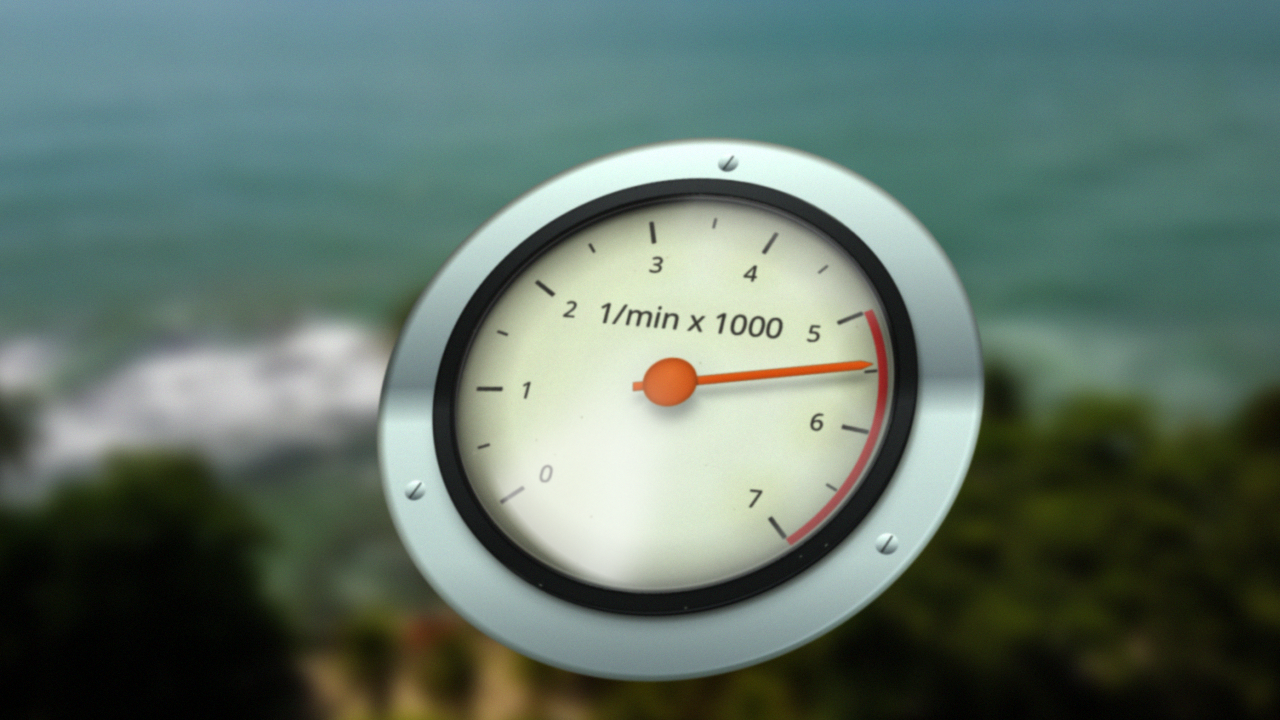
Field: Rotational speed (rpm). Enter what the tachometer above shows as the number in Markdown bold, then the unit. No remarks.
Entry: **5500** rpm
